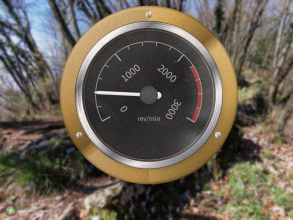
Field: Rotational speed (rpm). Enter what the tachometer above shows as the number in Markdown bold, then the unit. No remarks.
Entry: **400** rpm
